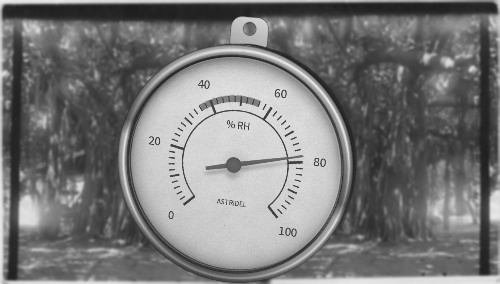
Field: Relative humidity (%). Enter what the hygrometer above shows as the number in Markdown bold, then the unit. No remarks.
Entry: **78** %
